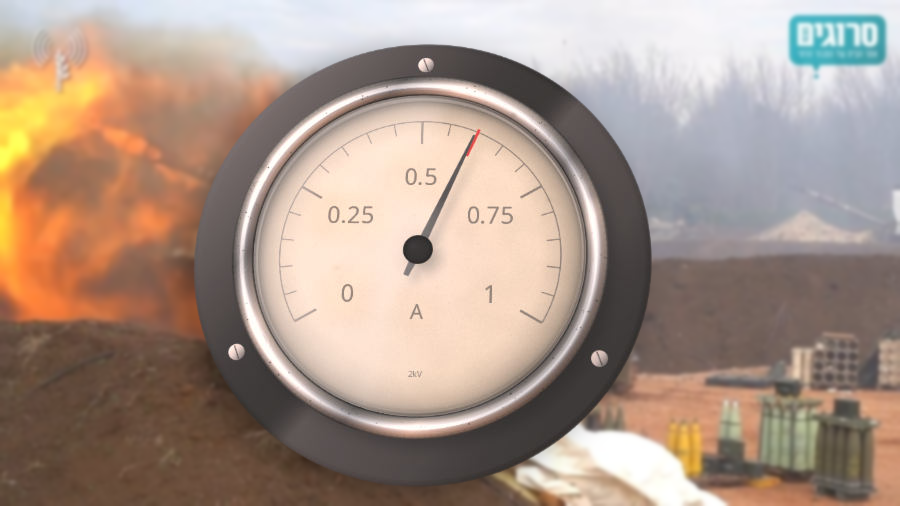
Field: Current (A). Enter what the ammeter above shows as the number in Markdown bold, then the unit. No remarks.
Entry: **0.6** A
